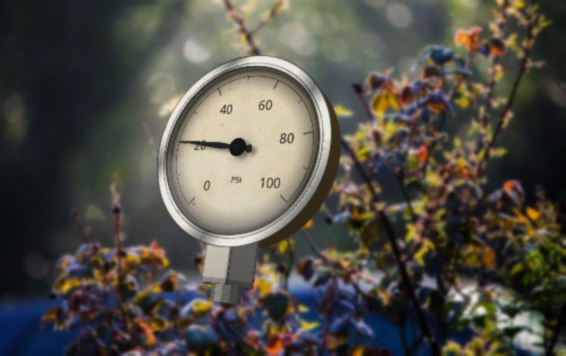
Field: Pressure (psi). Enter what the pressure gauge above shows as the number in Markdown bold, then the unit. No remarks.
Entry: **20** psi
